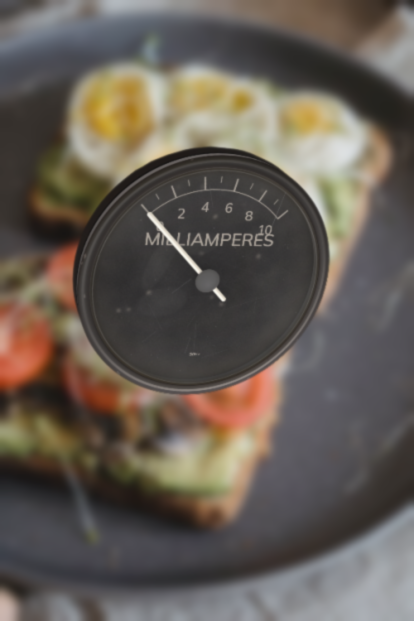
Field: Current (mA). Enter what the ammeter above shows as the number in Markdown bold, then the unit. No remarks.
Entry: **0** mA
